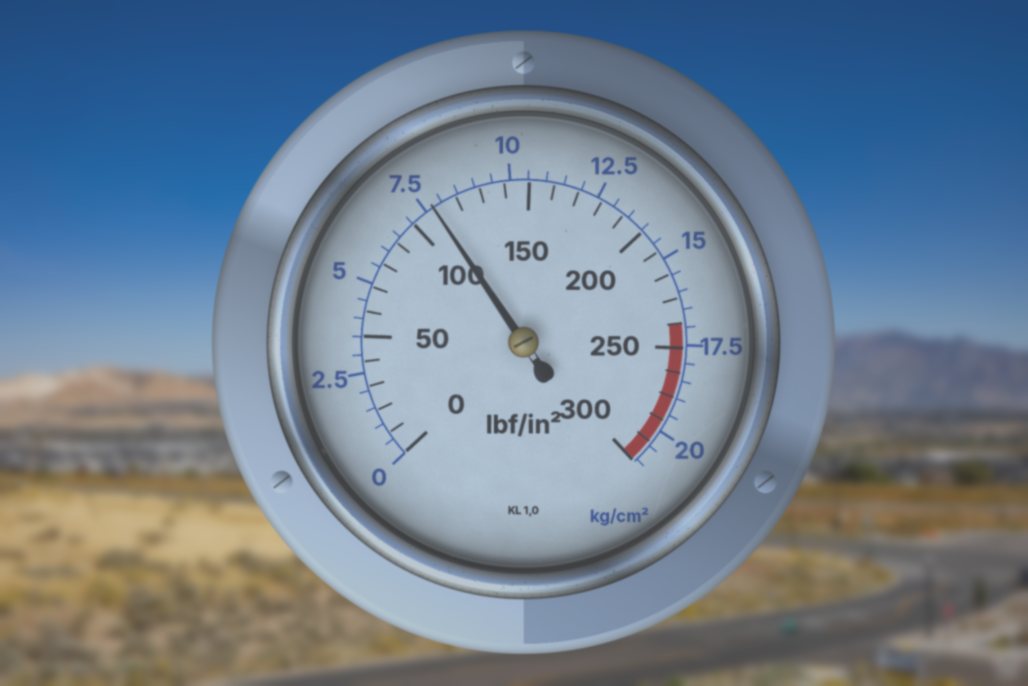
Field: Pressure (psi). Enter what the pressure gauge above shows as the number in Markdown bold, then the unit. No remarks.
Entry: **110** psi
